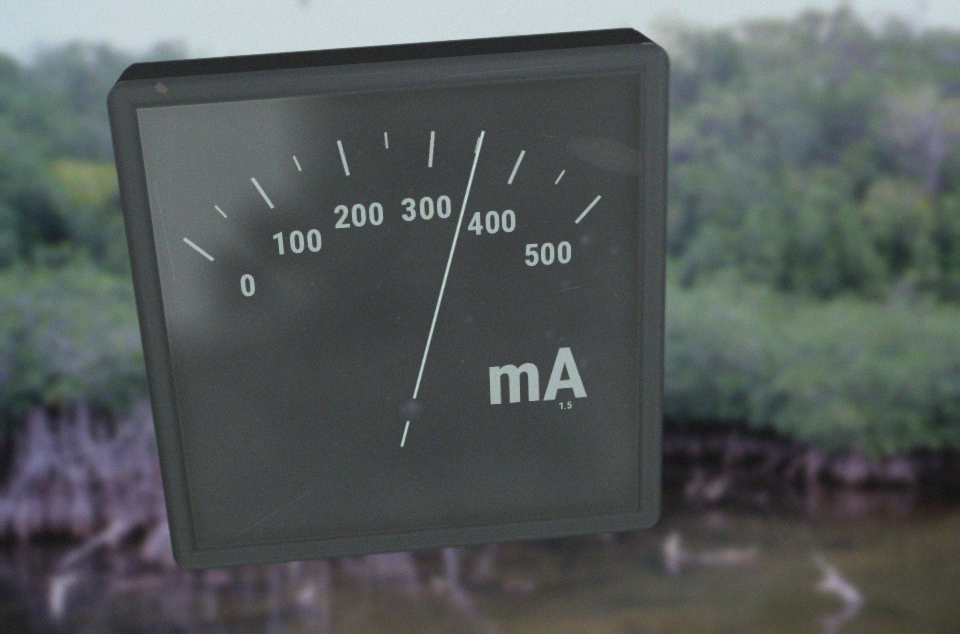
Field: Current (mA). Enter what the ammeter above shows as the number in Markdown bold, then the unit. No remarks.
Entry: **350** mA
